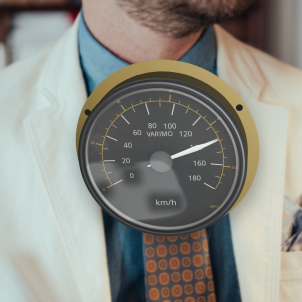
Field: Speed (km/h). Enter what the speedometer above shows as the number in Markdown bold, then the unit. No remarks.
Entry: **140** km/h
